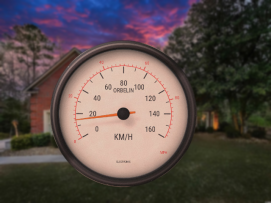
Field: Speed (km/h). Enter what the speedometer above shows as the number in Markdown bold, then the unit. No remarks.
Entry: **15** km/h
